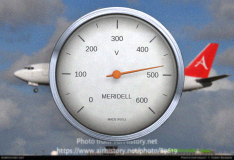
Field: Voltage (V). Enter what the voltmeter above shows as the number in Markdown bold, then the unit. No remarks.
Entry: **475** V
